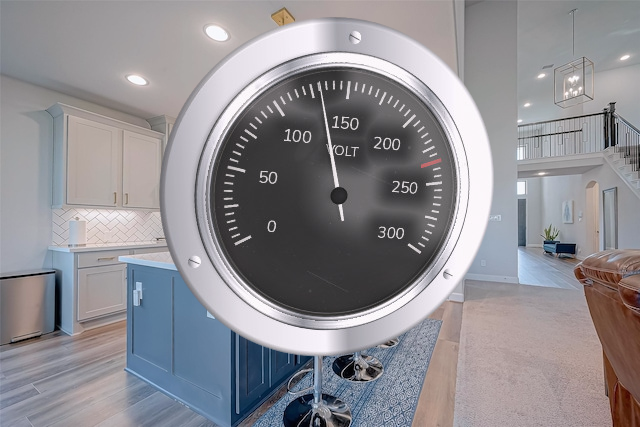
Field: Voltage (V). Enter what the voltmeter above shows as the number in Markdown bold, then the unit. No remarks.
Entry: **130** V
